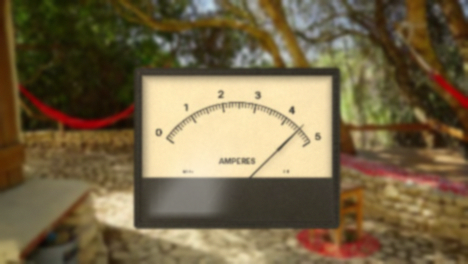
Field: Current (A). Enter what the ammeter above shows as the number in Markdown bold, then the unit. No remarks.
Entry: **4.5** A
